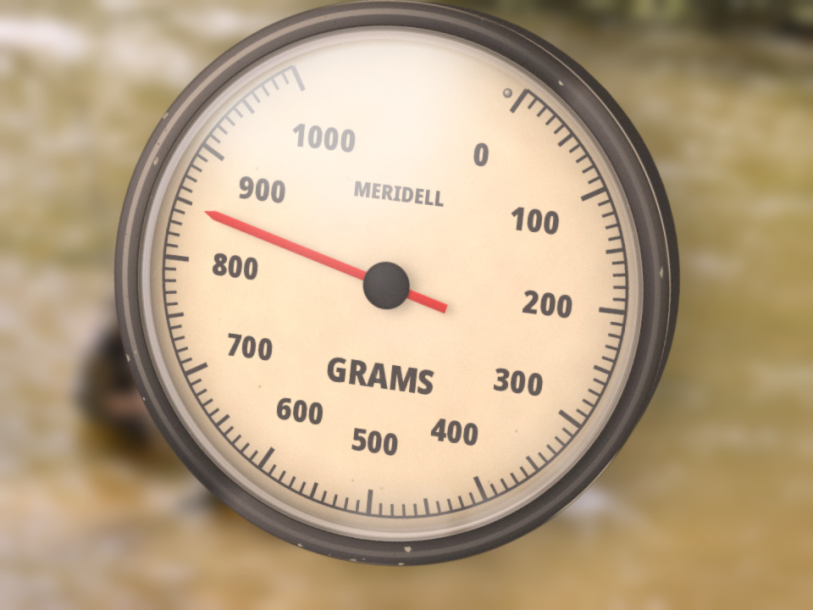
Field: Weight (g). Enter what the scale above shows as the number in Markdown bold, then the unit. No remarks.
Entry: **850** g
